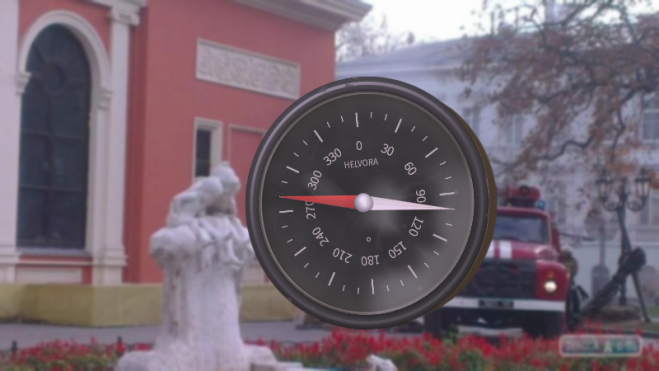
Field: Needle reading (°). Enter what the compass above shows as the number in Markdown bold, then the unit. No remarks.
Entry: **280** °
